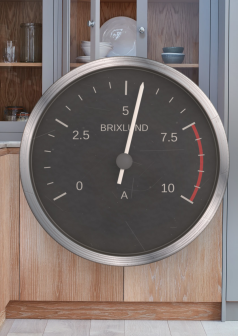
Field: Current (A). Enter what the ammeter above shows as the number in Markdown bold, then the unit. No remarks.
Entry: **5.5** A
